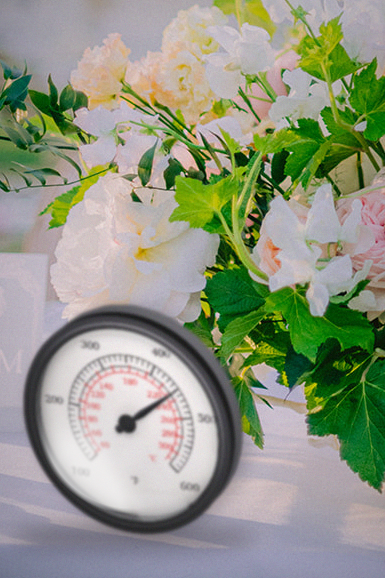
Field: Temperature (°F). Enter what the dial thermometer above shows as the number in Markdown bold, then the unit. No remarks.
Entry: **450** °F
